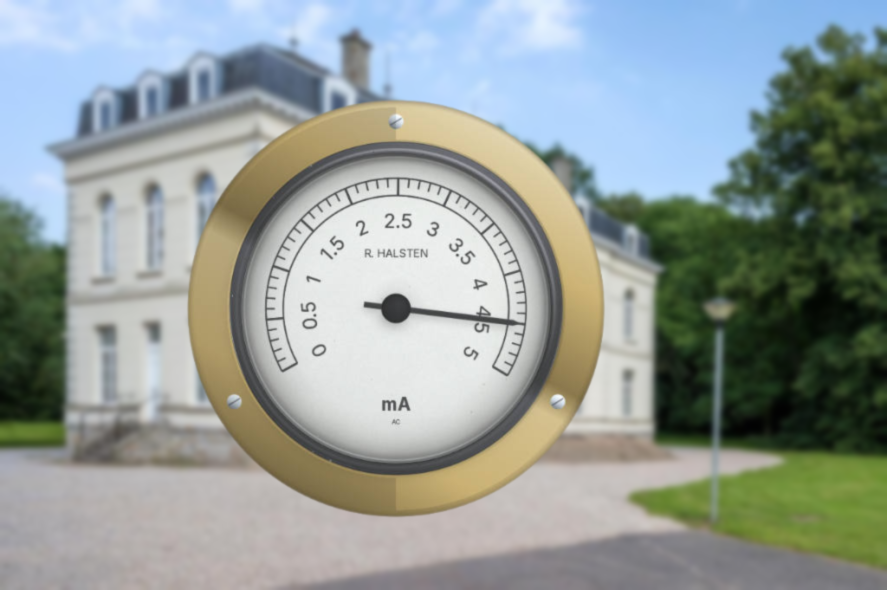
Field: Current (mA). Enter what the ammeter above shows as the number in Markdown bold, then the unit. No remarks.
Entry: **4.5** mA
